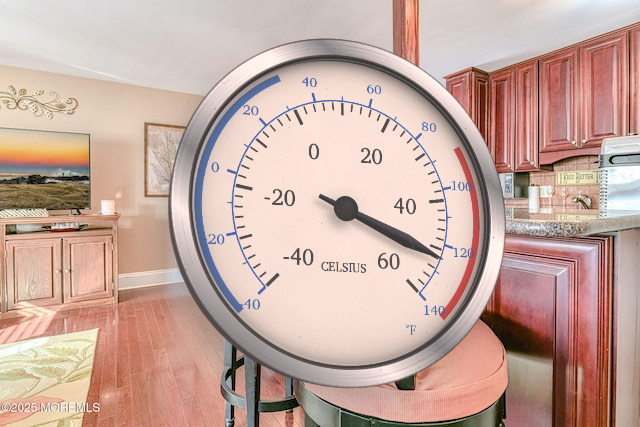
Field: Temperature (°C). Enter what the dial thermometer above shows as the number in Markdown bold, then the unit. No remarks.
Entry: **52** °C
